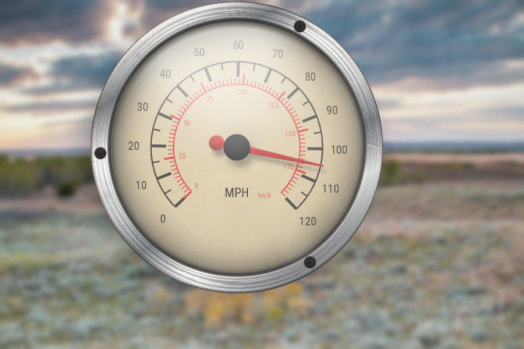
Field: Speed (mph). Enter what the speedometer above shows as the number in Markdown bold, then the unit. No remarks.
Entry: **105** mph
